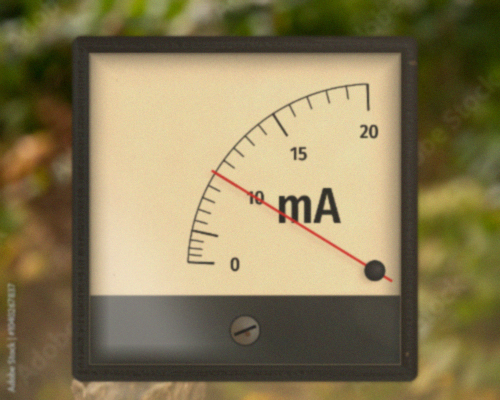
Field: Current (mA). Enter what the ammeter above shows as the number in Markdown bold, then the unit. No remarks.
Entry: **10** mA
